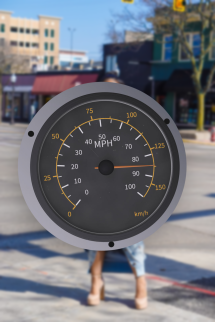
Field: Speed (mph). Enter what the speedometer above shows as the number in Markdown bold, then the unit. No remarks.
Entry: **85** mph
